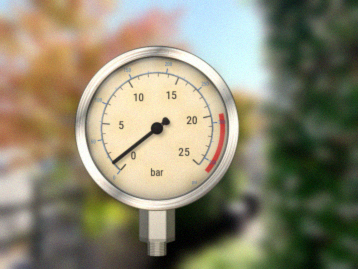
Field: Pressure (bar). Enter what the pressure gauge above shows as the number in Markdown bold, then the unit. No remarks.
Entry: **1** bar
